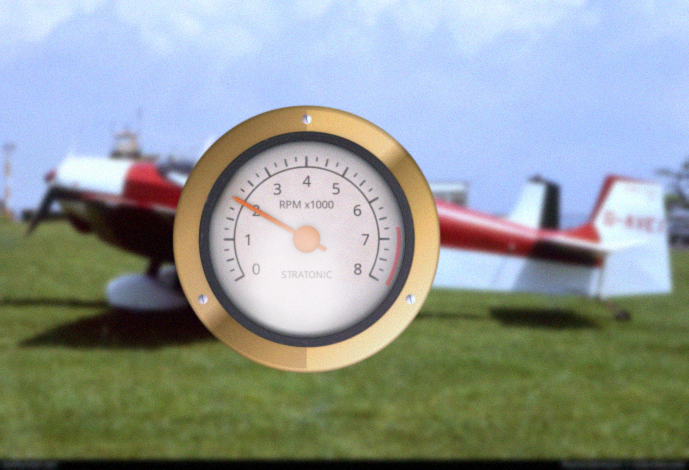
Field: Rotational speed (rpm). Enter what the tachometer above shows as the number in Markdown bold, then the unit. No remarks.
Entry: **2000** rpm
